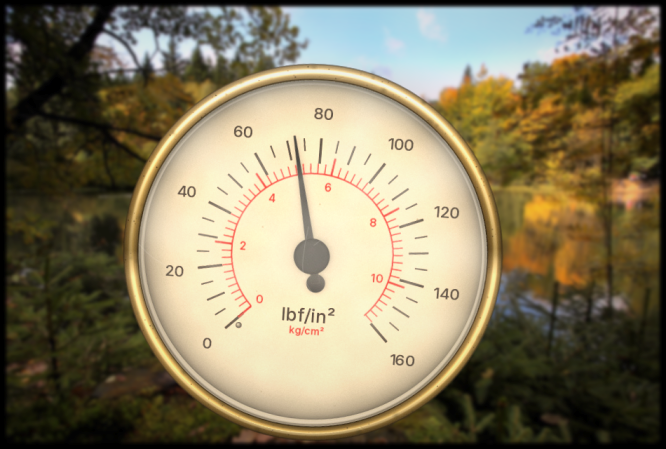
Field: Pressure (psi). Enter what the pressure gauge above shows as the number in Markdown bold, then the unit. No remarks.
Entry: **72.5** psi
